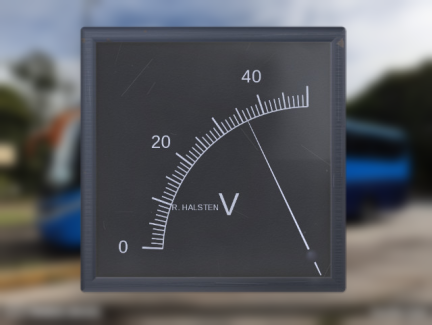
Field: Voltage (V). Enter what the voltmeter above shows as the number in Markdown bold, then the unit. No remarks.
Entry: **36** V
